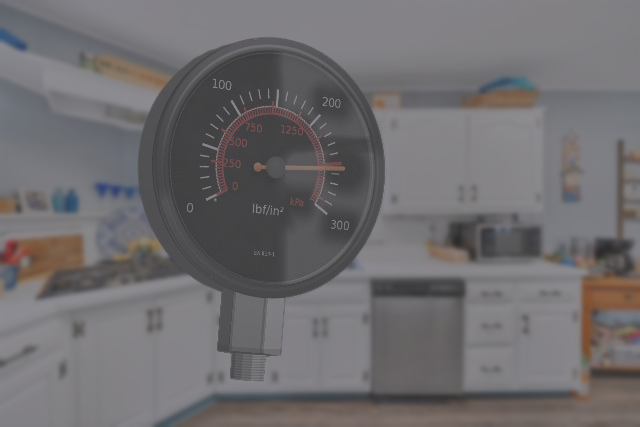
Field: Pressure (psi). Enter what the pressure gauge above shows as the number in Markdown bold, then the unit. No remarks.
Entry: **255** psi
